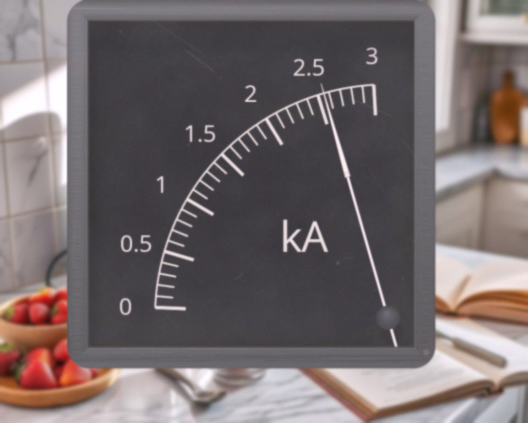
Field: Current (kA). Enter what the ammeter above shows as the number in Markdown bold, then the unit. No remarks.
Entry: **2.55** kA
